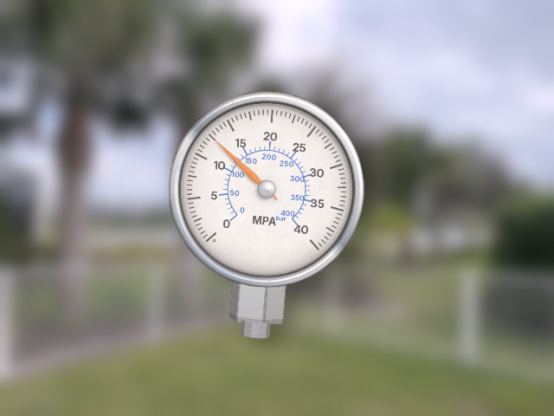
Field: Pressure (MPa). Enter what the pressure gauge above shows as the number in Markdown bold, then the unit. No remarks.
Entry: **12.5** MPa
